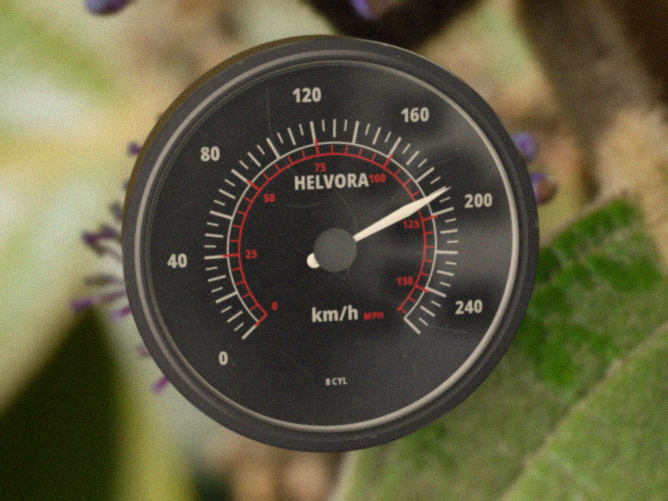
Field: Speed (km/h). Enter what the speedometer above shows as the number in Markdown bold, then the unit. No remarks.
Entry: **190** km/h
